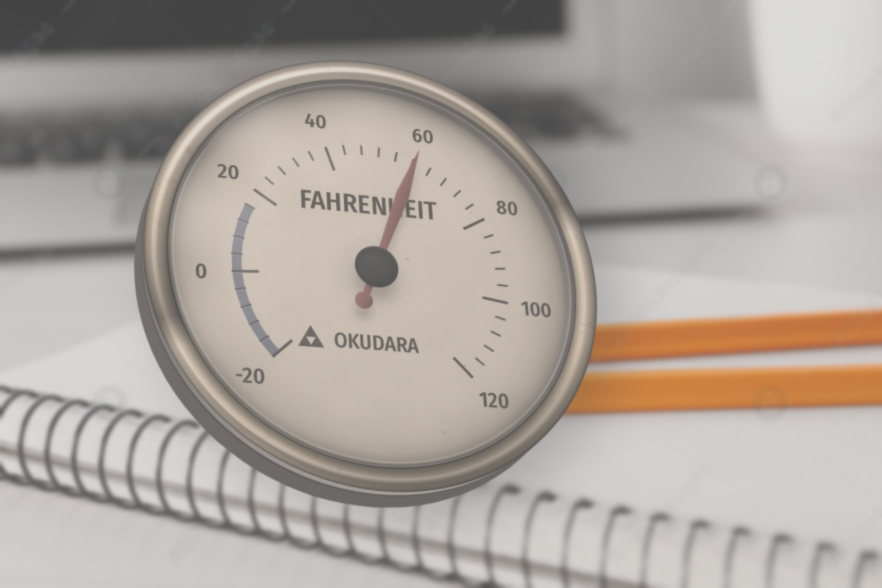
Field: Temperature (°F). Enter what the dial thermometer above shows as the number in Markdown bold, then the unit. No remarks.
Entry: **60** °F
